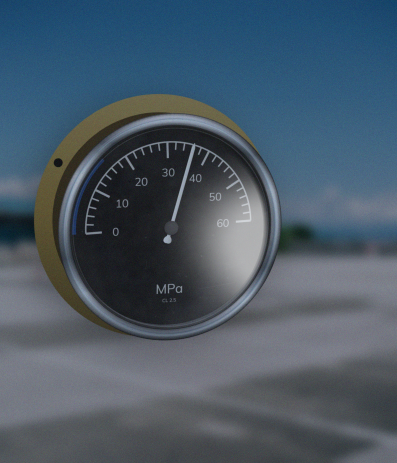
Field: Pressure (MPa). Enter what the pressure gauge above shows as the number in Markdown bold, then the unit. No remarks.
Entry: **36** MPa
